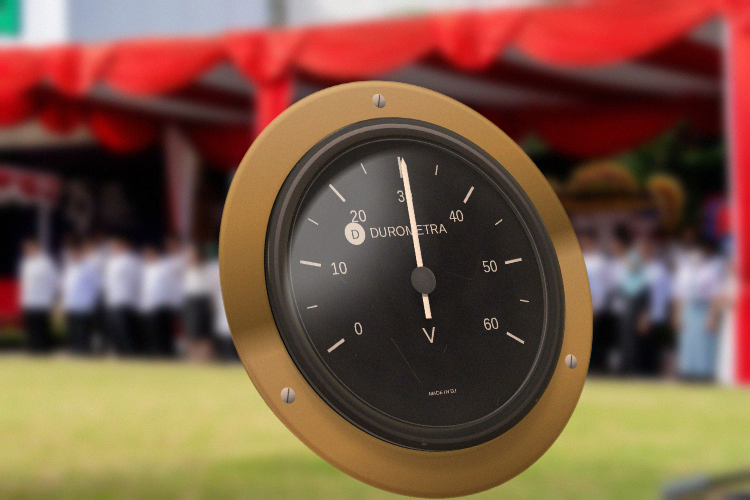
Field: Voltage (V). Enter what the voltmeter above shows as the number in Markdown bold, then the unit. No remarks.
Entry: **30** V
